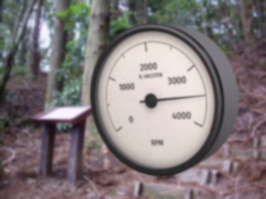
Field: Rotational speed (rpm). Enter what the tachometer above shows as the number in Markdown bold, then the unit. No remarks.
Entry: **3500** rpm
